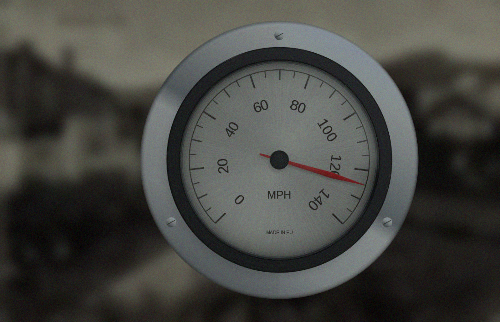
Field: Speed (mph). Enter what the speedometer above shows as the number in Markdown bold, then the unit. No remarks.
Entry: **125** mph
